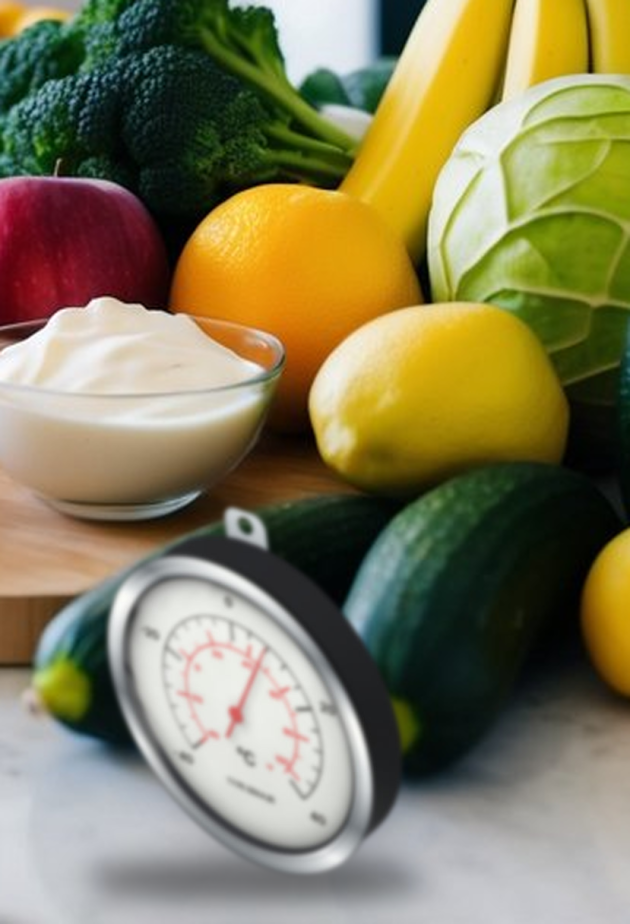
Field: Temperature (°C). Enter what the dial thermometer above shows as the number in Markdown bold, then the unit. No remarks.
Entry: **8** °C
